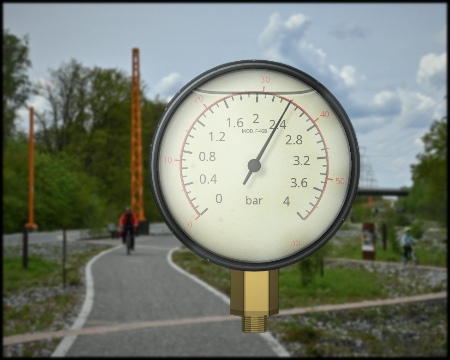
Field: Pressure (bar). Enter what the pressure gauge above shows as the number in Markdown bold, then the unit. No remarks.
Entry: **2.4** bar
